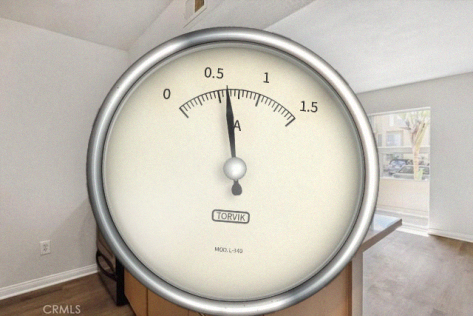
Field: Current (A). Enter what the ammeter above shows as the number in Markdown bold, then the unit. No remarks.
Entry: **0.6** A
